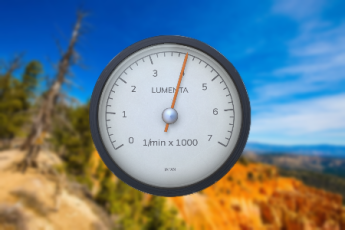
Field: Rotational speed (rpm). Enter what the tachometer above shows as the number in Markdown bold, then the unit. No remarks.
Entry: **4000** rpm
